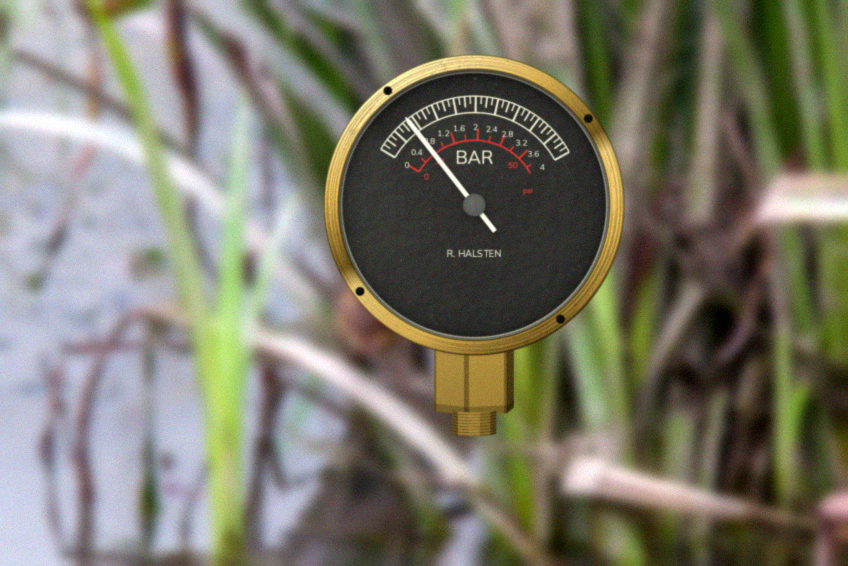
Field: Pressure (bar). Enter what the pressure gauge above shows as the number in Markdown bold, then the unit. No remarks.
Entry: **0.7** bar
